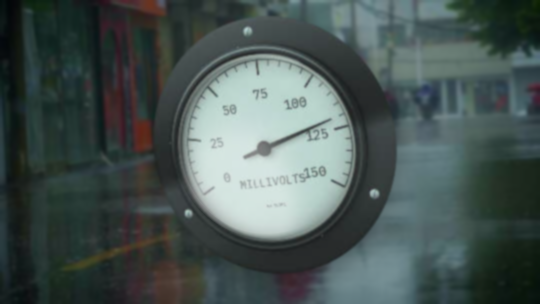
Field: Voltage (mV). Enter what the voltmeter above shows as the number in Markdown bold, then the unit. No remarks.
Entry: **120** mV
